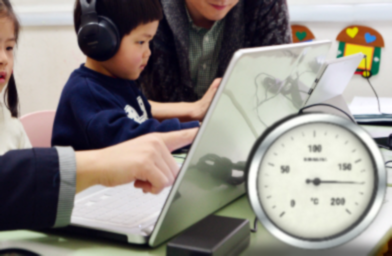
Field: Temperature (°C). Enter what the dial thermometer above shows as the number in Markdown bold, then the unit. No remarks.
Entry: **170** °C
